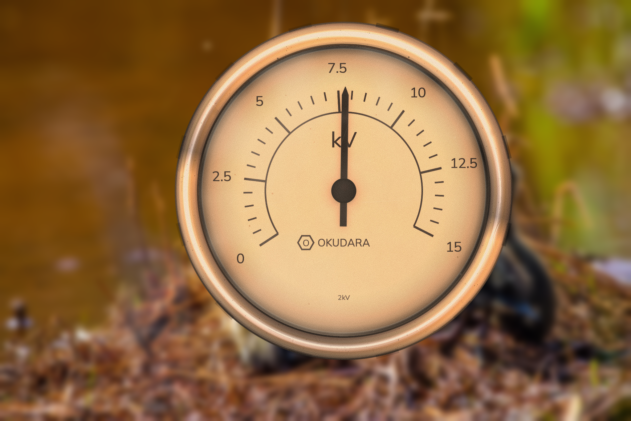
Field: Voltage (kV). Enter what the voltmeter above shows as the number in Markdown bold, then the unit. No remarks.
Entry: **7.75** kV
